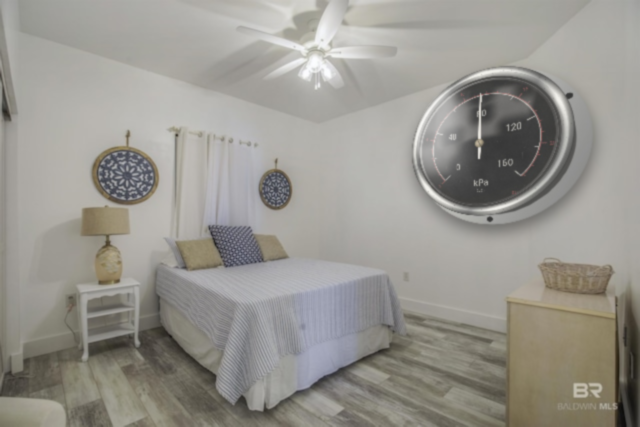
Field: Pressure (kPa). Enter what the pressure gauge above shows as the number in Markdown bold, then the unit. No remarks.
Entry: **80** kPa
